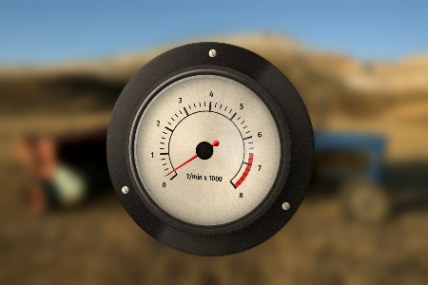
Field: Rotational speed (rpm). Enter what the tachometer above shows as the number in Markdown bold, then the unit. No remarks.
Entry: **200** rpm
